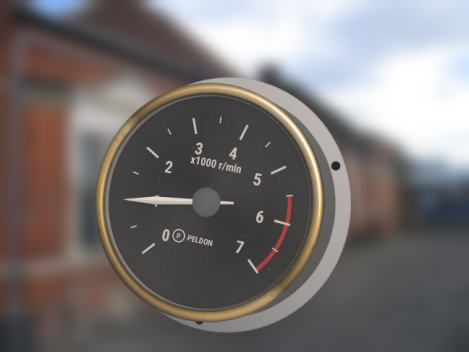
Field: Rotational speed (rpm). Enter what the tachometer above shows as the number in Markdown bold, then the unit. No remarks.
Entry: **1000** rpm
